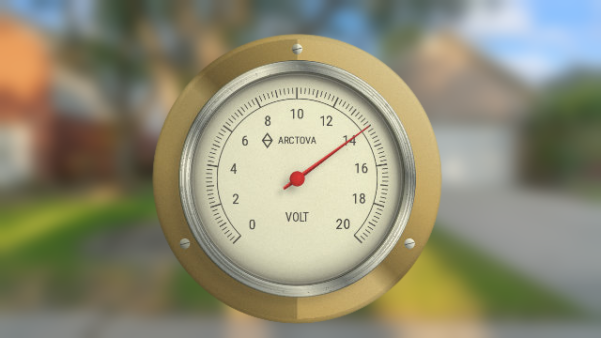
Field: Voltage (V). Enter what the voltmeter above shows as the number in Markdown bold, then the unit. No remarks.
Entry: **14** V
